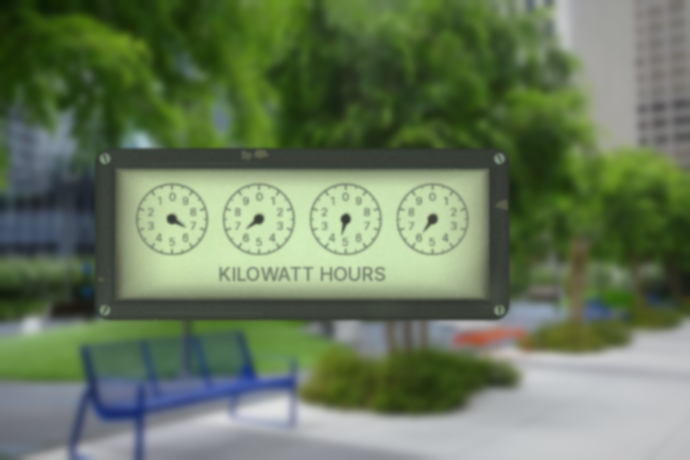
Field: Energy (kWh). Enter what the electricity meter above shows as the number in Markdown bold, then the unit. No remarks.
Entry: **6646** kWh
